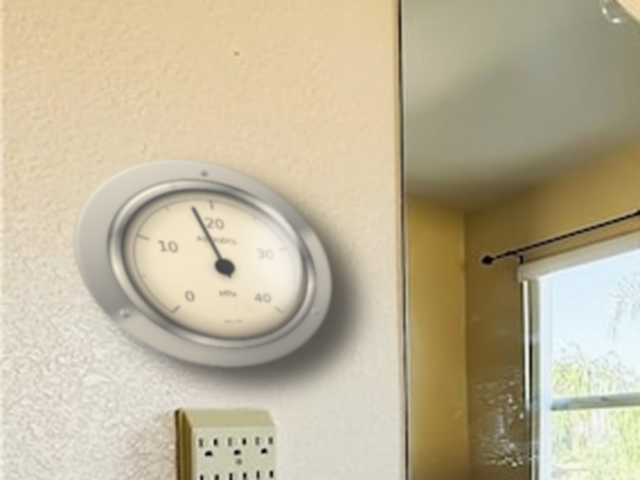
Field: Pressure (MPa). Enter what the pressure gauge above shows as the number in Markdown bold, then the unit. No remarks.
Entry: **17.5** MPa
